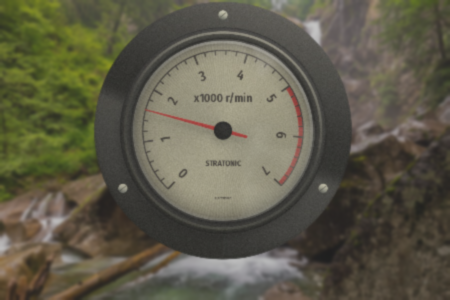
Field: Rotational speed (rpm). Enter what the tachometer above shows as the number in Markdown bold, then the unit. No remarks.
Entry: **1600** rpm
